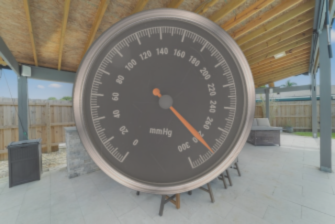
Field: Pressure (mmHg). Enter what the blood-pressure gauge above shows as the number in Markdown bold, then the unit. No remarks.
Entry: **280** mmHg
